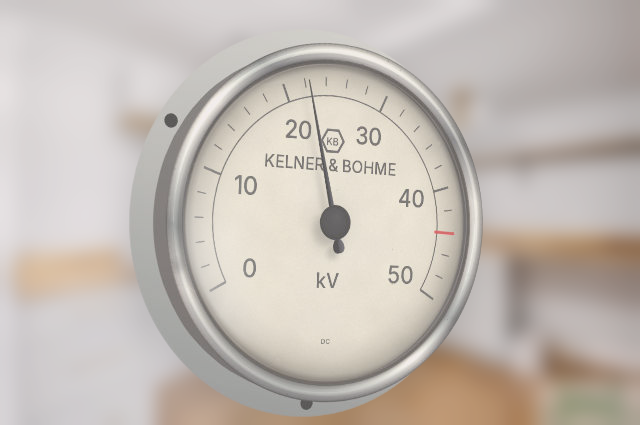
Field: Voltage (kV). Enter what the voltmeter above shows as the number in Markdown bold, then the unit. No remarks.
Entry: **22** kV
